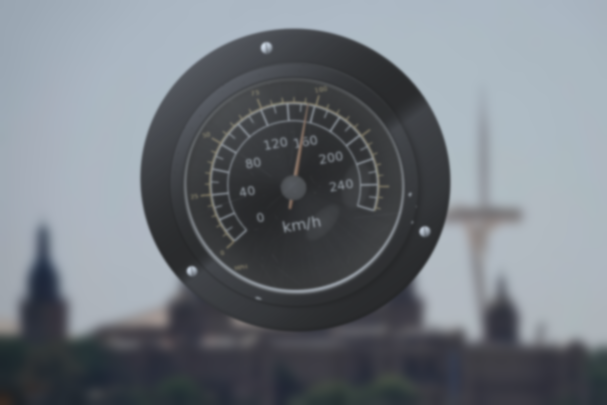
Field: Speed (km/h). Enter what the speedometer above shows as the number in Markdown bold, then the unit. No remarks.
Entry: **155** km/h
